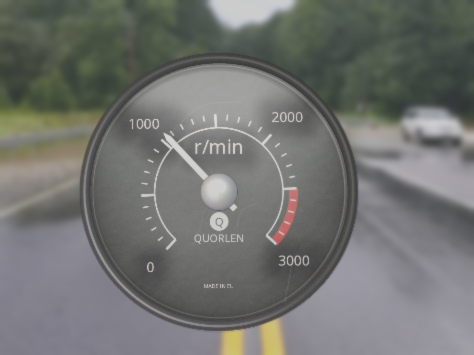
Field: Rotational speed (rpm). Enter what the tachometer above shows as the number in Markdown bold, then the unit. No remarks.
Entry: **1050** rpm
